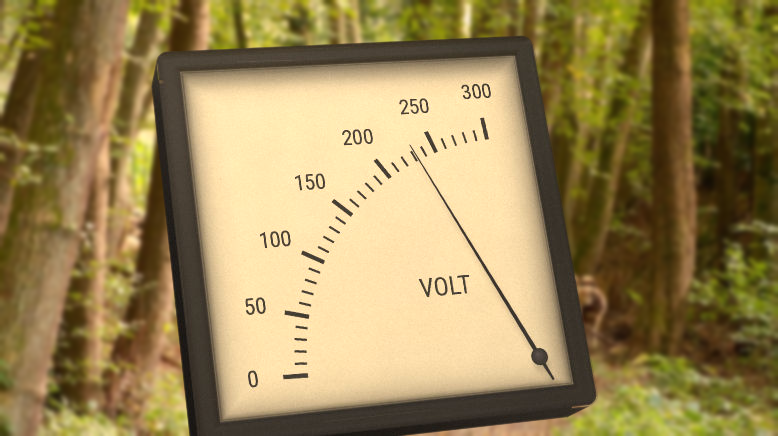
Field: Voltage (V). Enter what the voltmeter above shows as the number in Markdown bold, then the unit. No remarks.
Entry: **230** V
